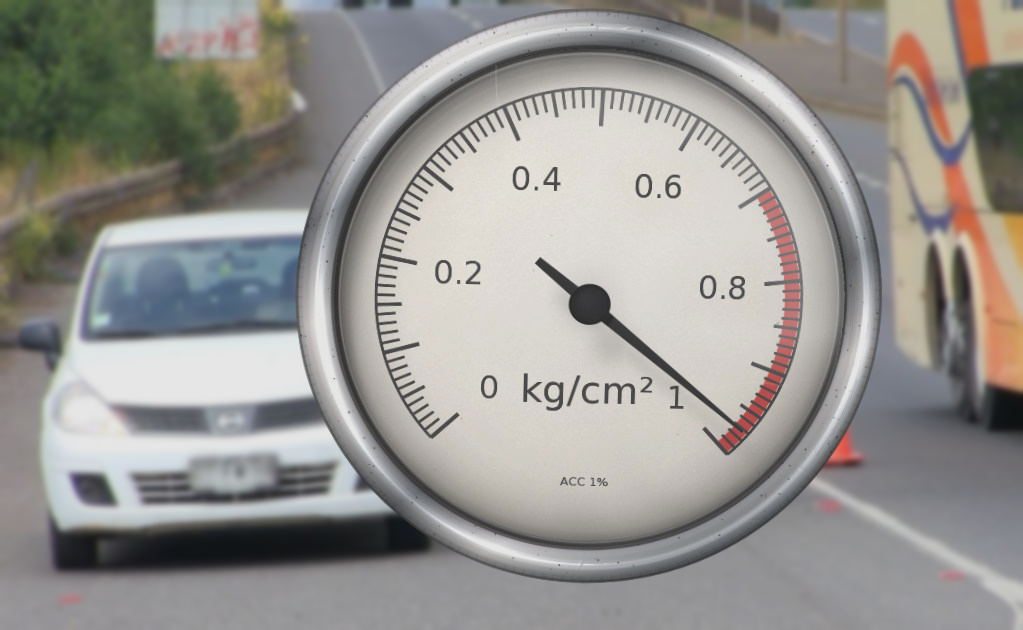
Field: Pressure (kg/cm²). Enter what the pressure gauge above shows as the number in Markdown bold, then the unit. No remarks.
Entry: **0.97** kg/cm²
